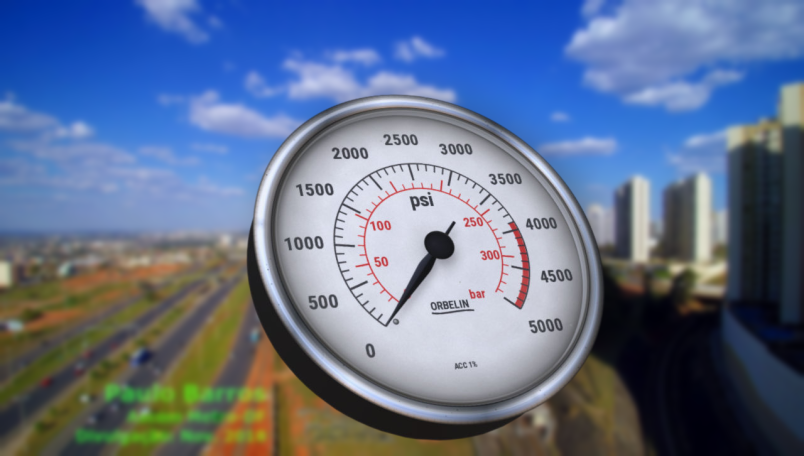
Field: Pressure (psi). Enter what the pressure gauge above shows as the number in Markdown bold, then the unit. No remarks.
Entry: **0** psi
